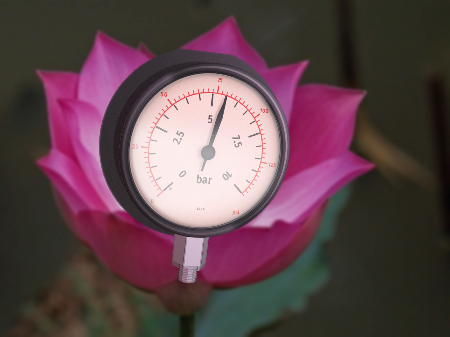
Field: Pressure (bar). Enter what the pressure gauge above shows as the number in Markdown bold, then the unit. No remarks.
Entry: **5.5** bar
